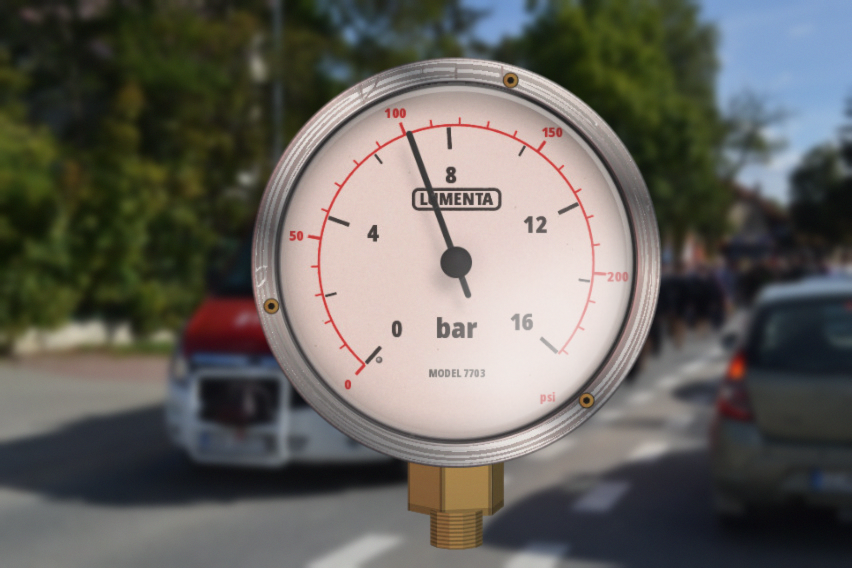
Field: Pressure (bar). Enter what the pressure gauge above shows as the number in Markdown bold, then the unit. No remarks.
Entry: **7** bar
